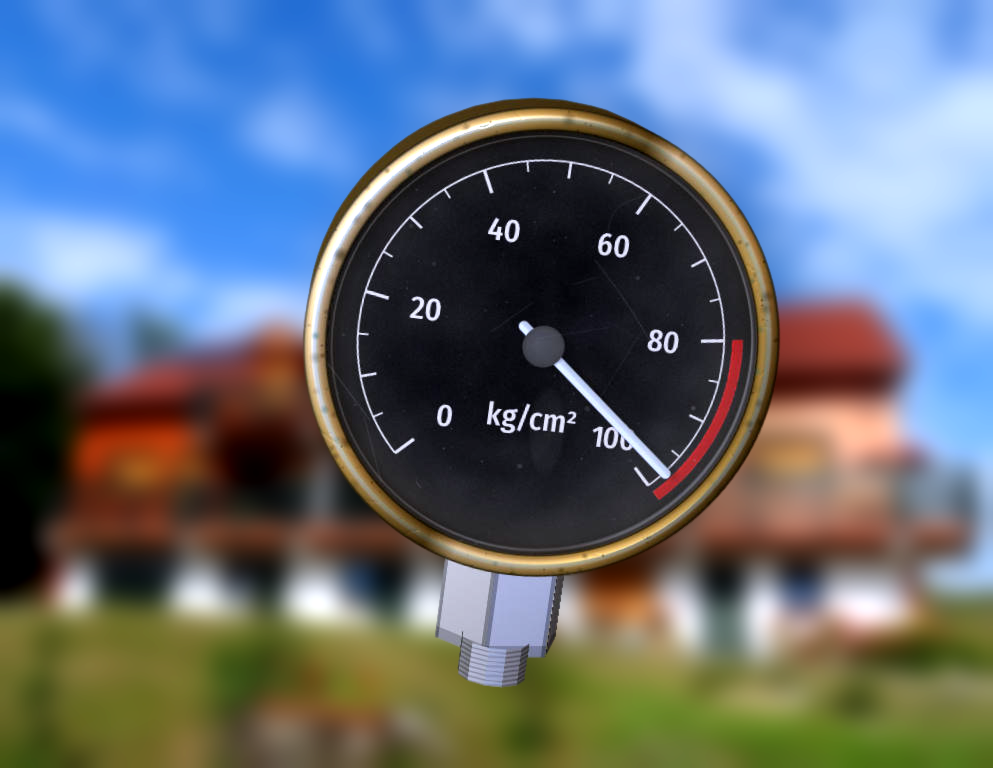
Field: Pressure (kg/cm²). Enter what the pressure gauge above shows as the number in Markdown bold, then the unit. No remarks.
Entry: **97.5** kg/cm²
